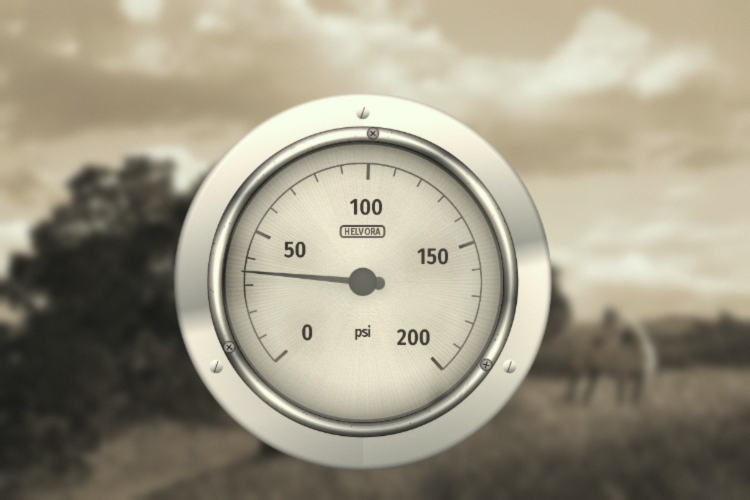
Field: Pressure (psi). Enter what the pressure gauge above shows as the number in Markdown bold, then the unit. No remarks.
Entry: **35** psi
